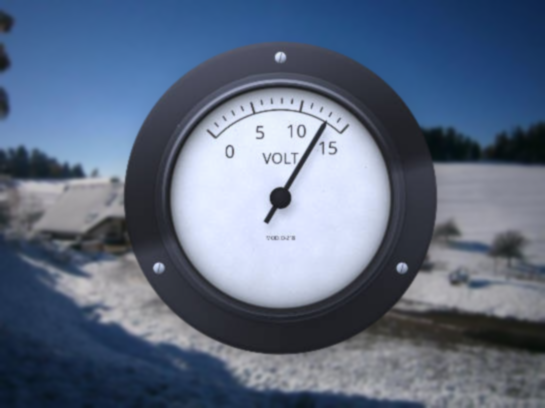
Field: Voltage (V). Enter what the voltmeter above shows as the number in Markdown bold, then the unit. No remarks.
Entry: **13** V
